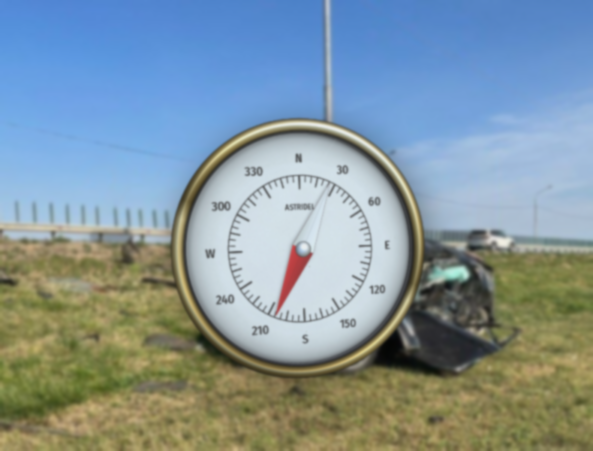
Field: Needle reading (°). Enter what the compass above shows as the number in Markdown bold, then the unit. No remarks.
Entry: **205** °
